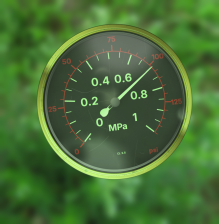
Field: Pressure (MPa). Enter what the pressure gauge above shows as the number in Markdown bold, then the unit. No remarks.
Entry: **0.7** MPa
